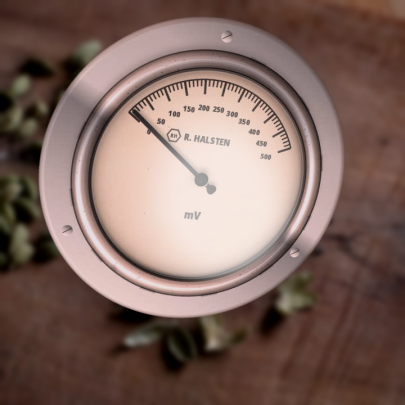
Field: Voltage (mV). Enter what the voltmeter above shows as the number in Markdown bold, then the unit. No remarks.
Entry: **10** mV
